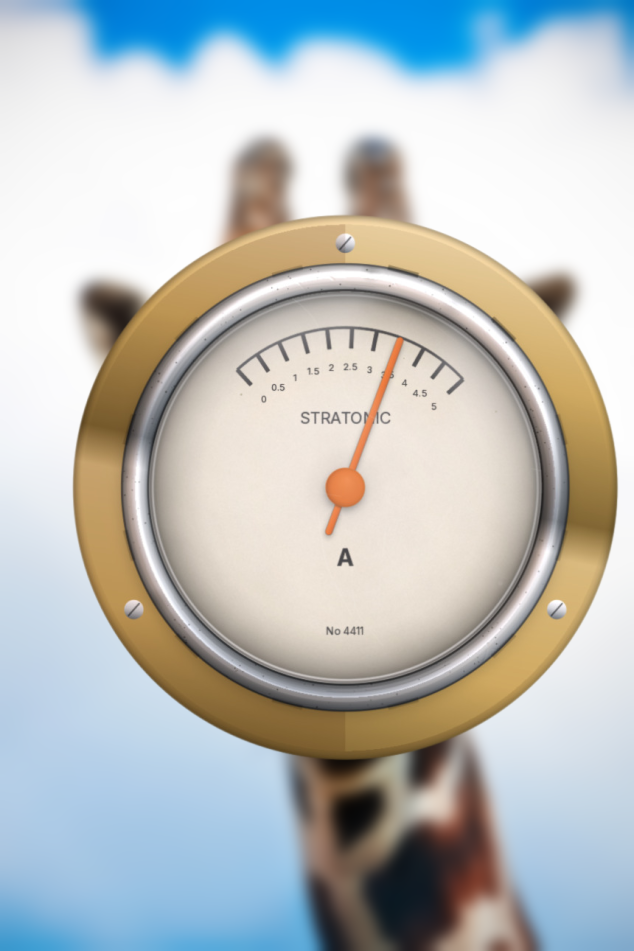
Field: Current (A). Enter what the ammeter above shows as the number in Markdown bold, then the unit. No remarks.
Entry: **3.5** A
